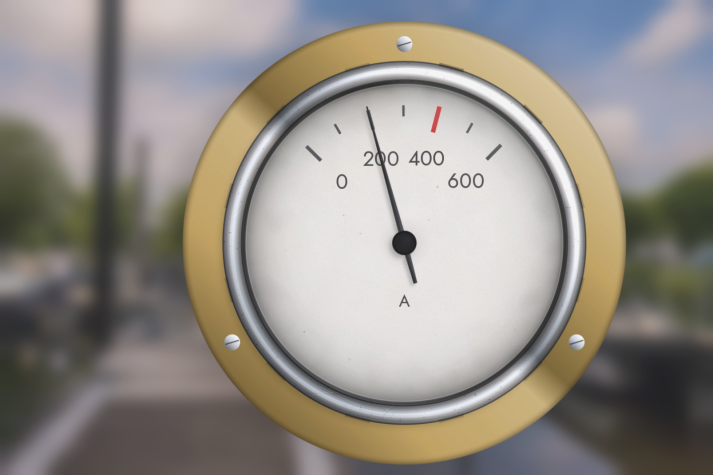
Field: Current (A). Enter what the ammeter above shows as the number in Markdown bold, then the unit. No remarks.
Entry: **200** A
